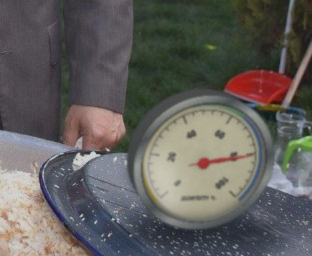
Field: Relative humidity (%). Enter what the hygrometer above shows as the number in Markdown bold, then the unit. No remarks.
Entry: **80** %
